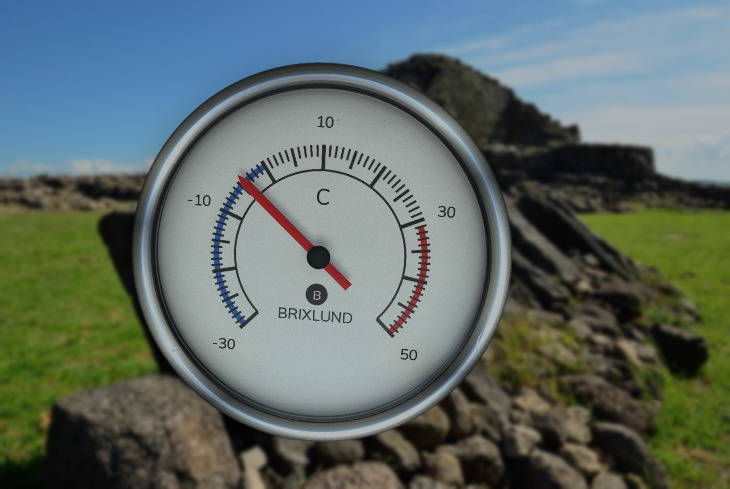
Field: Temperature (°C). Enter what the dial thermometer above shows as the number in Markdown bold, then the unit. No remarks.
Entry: **-4** °C
